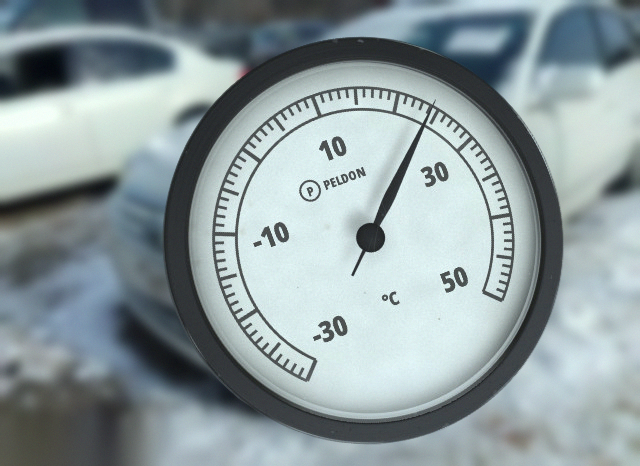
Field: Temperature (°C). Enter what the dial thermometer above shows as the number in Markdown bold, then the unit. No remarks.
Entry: **24** °C
